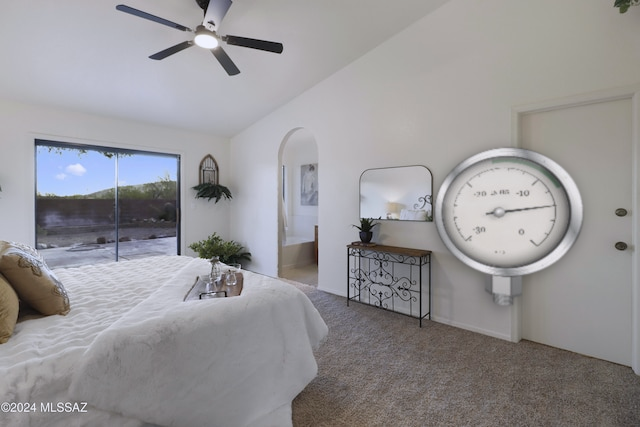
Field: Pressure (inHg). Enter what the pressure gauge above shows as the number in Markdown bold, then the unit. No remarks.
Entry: **-6** inHg
